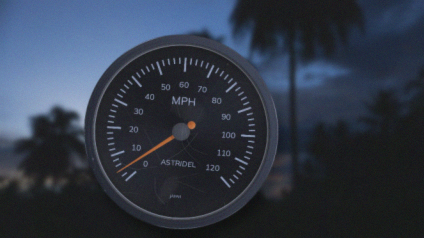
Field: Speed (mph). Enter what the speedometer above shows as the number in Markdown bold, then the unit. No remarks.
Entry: **4** mph
